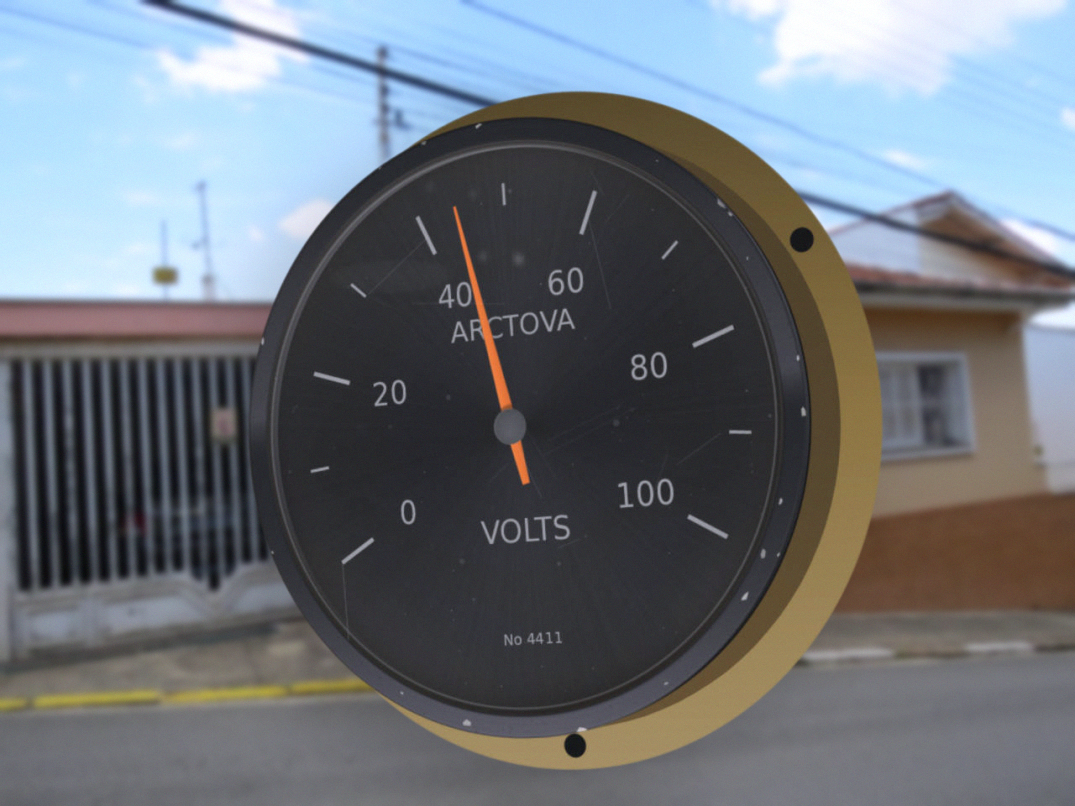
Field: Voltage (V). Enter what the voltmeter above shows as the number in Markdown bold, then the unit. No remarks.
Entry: **45** V
